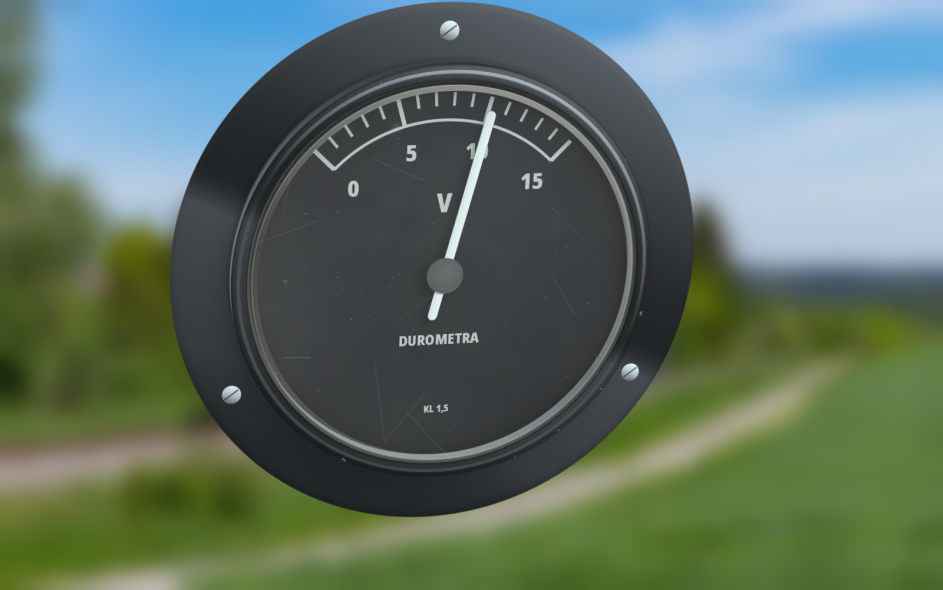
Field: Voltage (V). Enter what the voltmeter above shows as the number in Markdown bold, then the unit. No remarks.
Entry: **10** V
